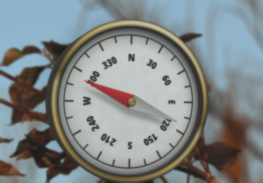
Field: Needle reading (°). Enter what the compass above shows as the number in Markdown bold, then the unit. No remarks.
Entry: **292.5** °
